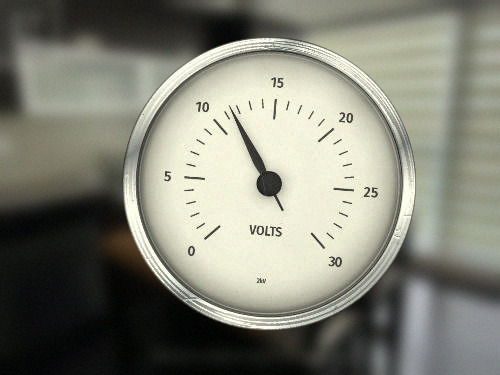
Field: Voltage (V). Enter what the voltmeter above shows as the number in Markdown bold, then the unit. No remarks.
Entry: **11.5** V
